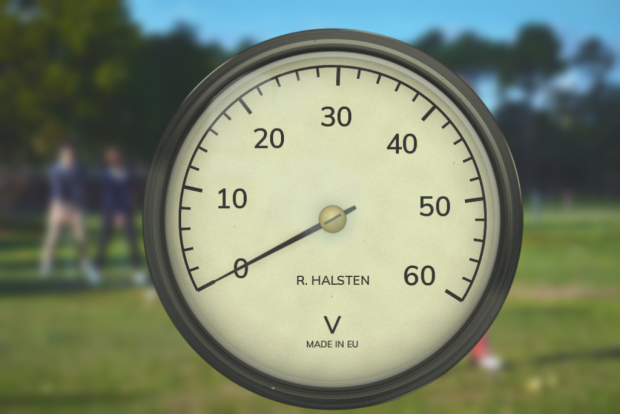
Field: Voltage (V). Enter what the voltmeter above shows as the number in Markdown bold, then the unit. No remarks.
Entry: **0** V
